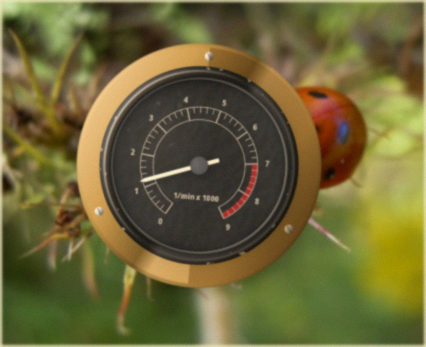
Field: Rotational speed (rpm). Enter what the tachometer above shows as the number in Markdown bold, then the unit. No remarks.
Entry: **1200** rpm
